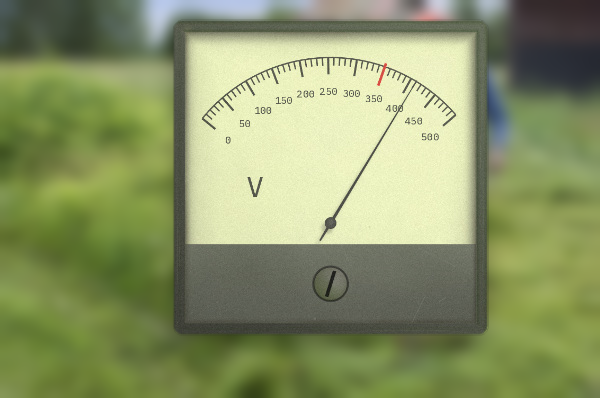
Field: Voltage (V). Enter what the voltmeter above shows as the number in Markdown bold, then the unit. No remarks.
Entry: **410** V
